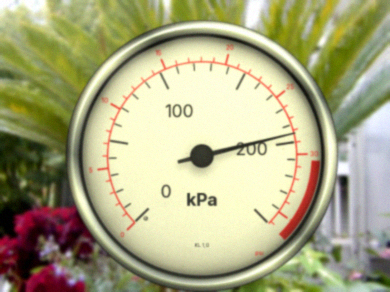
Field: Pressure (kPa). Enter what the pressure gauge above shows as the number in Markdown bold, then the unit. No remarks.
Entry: **195** kPa
